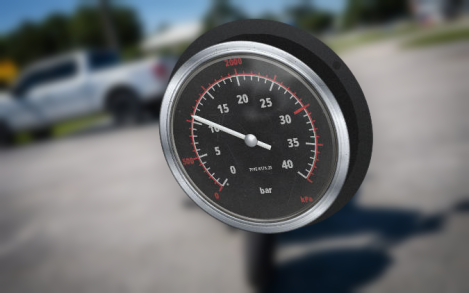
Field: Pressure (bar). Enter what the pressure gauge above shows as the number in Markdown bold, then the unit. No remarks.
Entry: **11** bar
